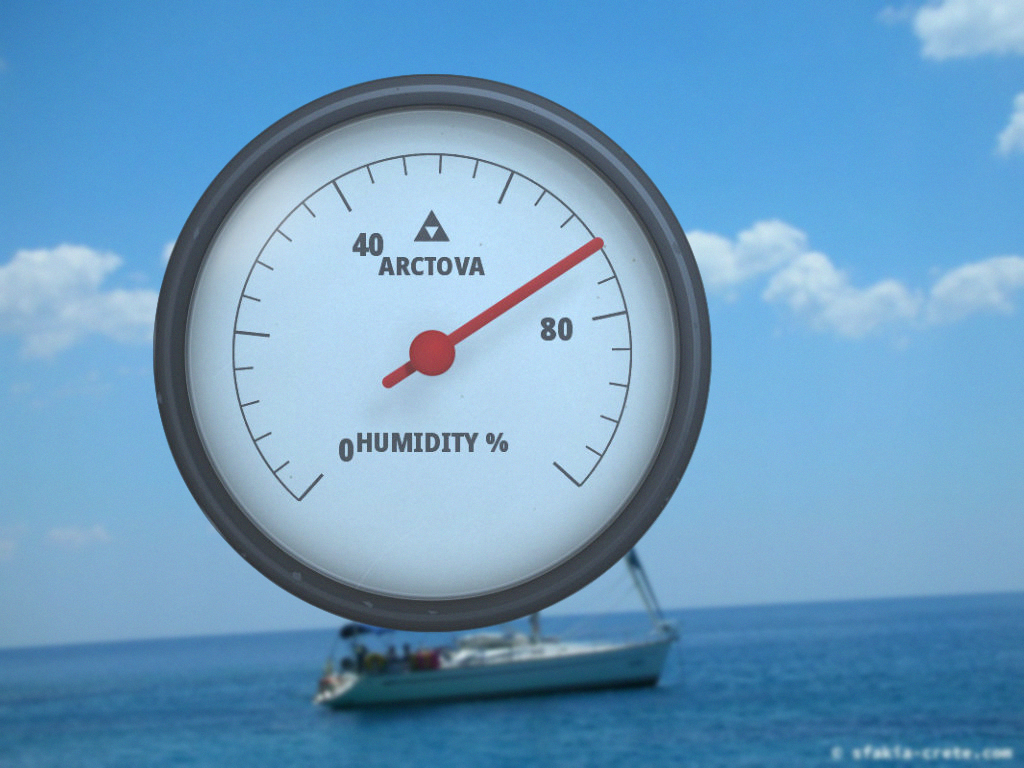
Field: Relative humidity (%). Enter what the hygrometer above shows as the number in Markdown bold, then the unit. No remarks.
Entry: **72** %
